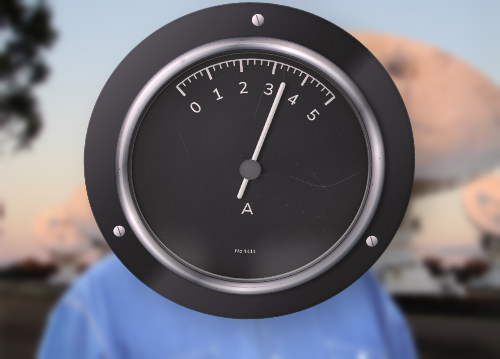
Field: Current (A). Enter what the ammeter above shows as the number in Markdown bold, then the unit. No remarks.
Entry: **3.4** A
